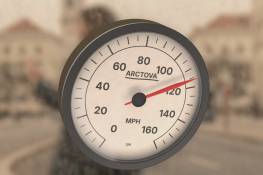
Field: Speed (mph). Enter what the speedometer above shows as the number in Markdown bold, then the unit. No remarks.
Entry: **115** mph
